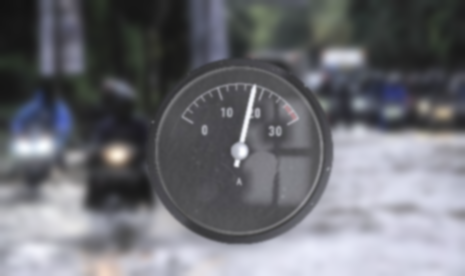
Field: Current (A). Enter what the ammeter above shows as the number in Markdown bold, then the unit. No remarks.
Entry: **18** A
